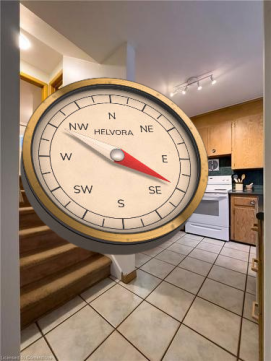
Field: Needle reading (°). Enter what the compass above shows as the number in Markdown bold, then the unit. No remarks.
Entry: **120** °
